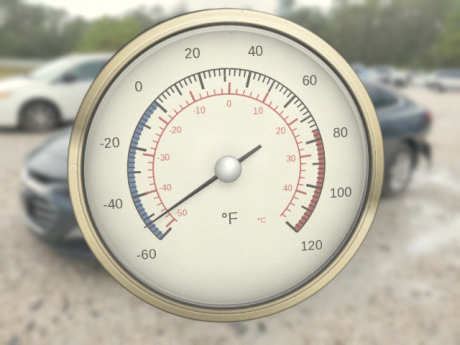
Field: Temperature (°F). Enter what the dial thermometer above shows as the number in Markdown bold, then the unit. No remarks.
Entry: **-52** °F
